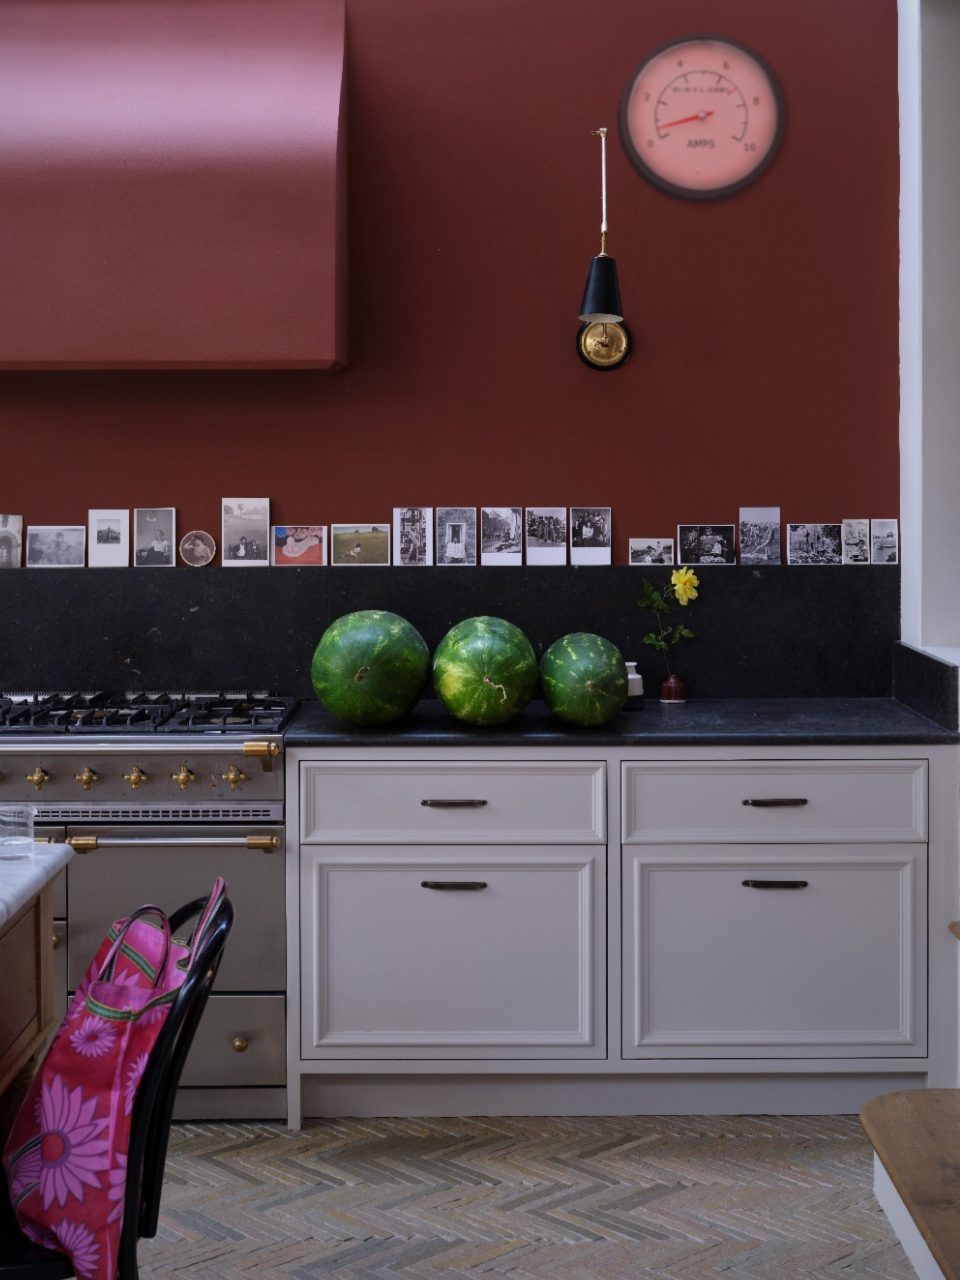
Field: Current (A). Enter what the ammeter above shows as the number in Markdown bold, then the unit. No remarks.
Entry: **0.5** A
